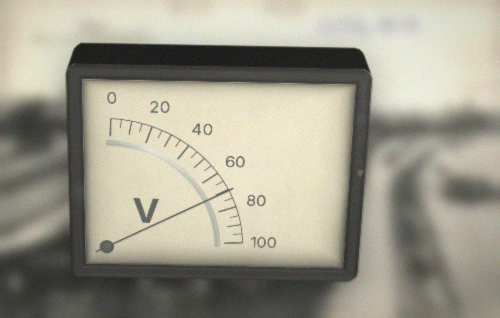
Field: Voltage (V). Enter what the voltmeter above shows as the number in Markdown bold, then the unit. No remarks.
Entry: **70** V
